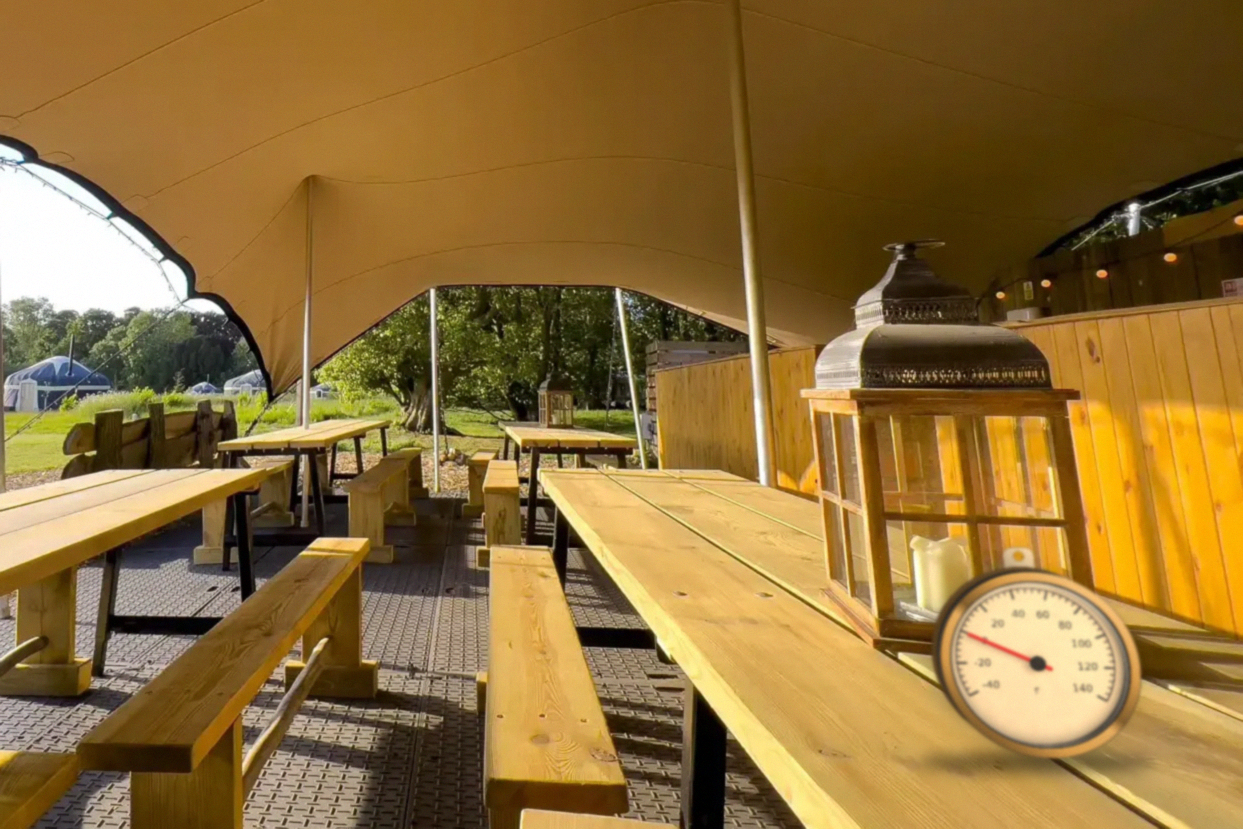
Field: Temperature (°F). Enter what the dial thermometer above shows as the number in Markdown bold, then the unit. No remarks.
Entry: **0** °F
